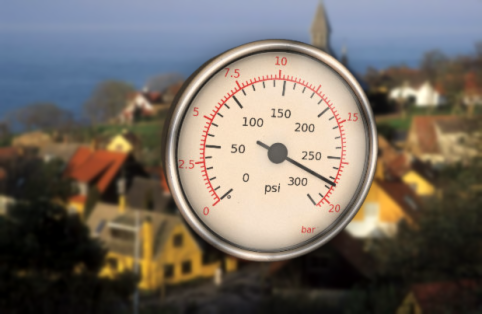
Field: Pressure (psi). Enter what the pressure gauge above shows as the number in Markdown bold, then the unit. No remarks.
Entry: **275** psi
